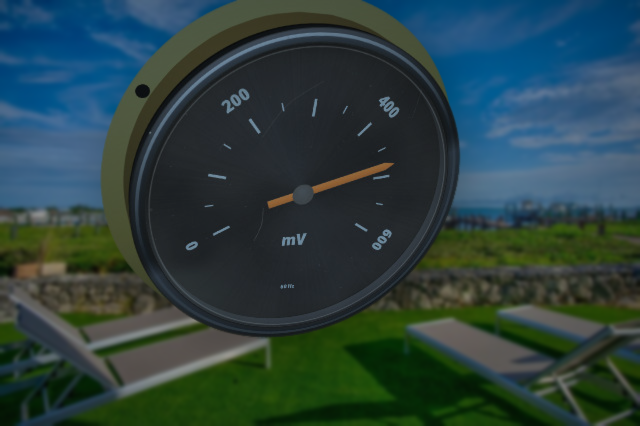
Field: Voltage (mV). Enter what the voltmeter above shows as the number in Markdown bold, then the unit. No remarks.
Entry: **475** mV
